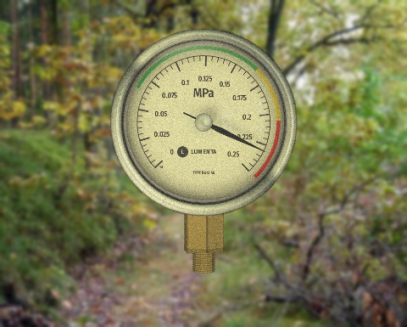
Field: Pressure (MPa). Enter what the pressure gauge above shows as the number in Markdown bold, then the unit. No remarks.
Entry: **0.23** MPa
